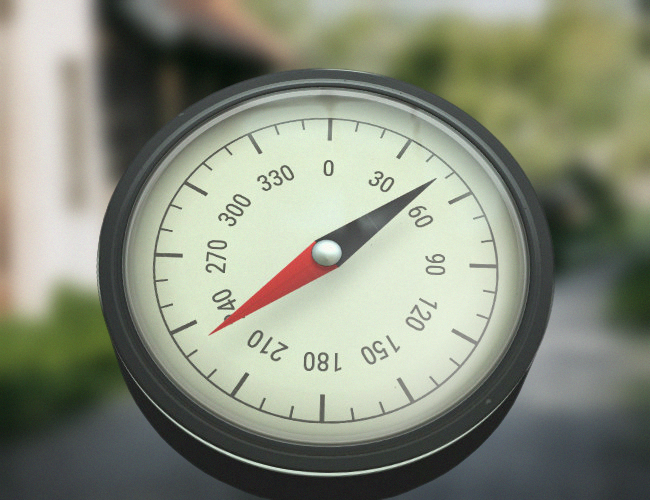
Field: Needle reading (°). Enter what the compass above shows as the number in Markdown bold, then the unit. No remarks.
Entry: **230** °
